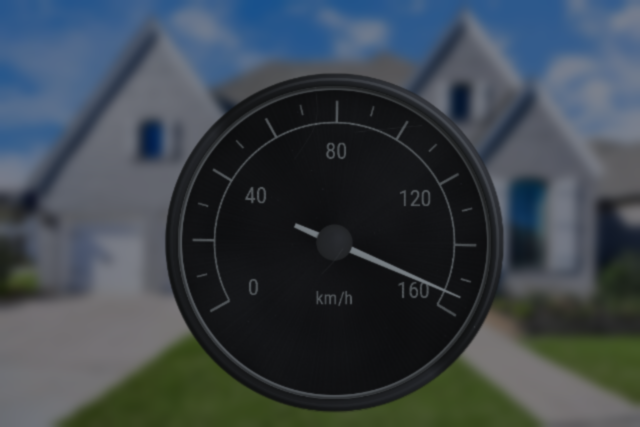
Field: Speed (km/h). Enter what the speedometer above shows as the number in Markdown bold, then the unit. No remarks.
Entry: **155** km/h
